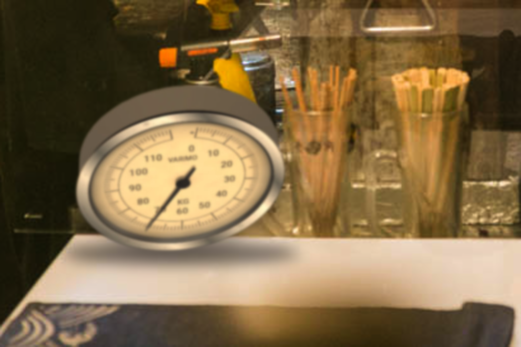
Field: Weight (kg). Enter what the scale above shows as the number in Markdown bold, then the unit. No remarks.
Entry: **70** kg
